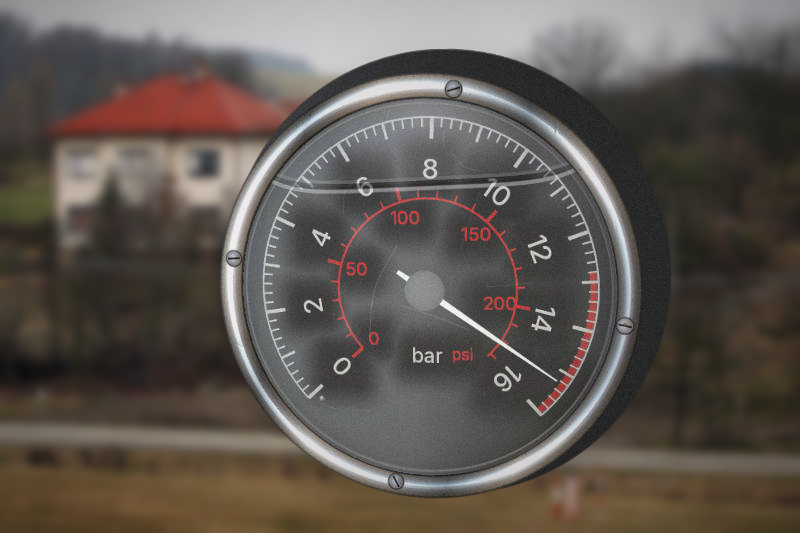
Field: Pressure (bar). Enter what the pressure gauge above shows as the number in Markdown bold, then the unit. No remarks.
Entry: **15.2** bar
